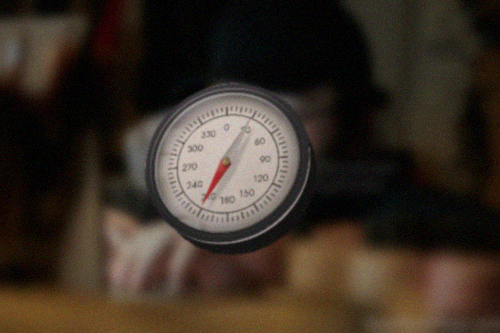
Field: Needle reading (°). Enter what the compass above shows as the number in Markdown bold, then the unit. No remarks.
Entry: **210** °
